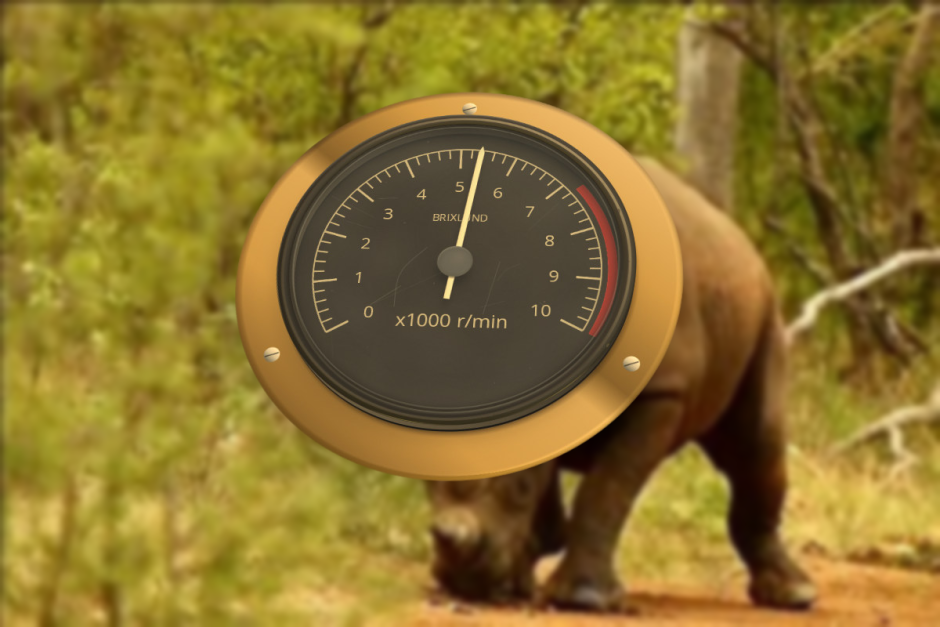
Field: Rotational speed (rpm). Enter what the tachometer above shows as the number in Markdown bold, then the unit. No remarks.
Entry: **5400** rpm
